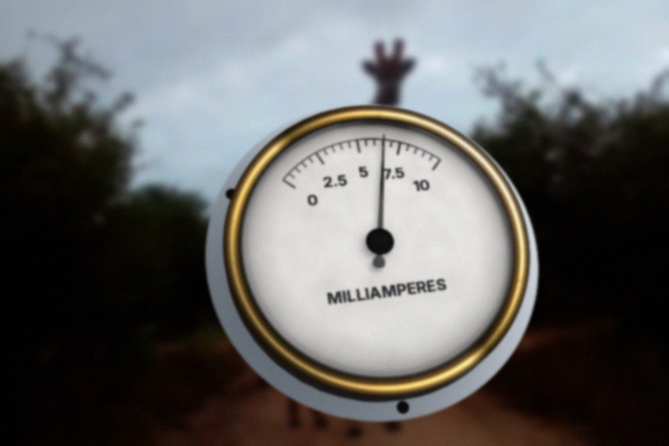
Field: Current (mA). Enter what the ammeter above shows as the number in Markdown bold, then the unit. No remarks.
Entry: **6.5** mA
